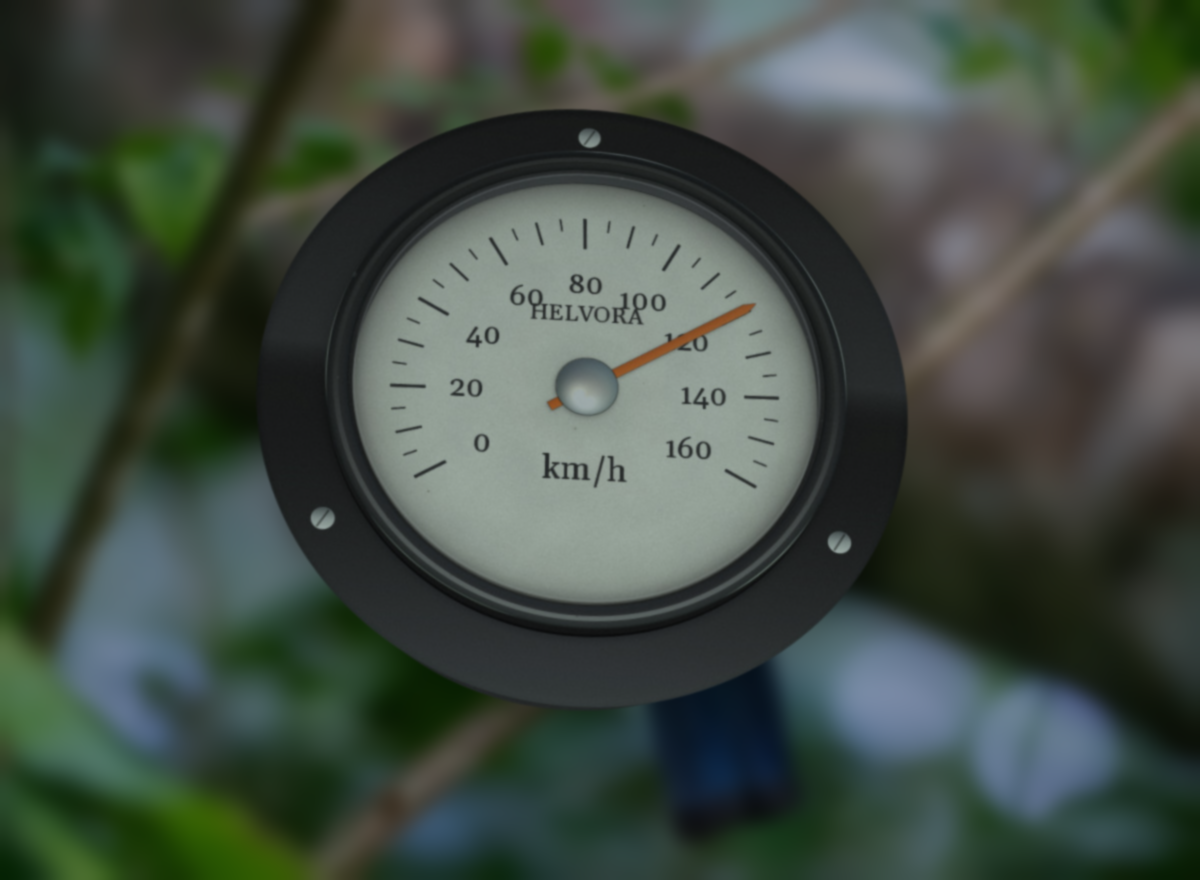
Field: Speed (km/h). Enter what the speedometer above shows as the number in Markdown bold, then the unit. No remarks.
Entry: **120** km/h
